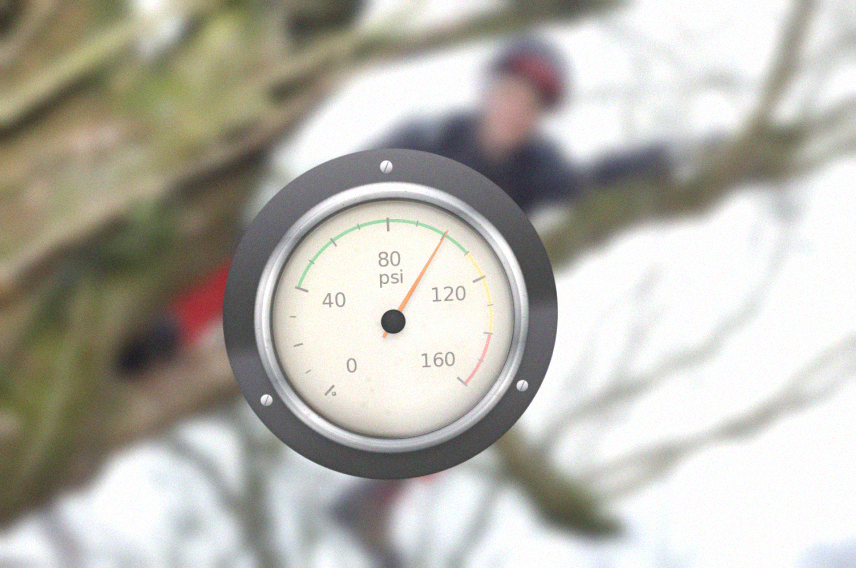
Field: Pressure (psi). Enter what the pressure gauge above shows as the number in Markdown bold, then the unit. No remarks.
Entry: **100** psi
